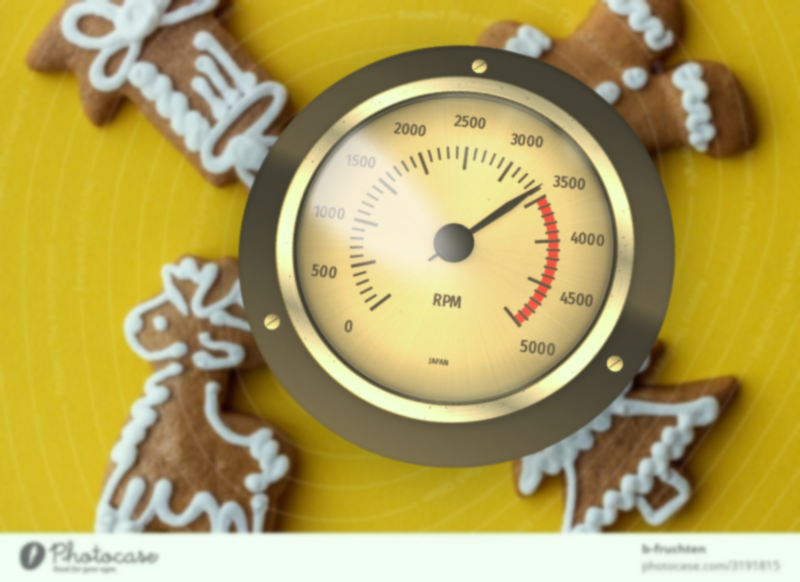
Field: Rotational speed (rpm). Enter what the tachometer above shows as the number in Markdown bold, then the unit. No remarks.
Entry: **3400** rpm
